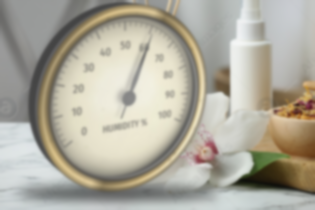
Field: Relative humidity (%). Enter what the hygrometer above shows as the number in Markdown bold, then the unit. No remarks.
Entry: **60** %
